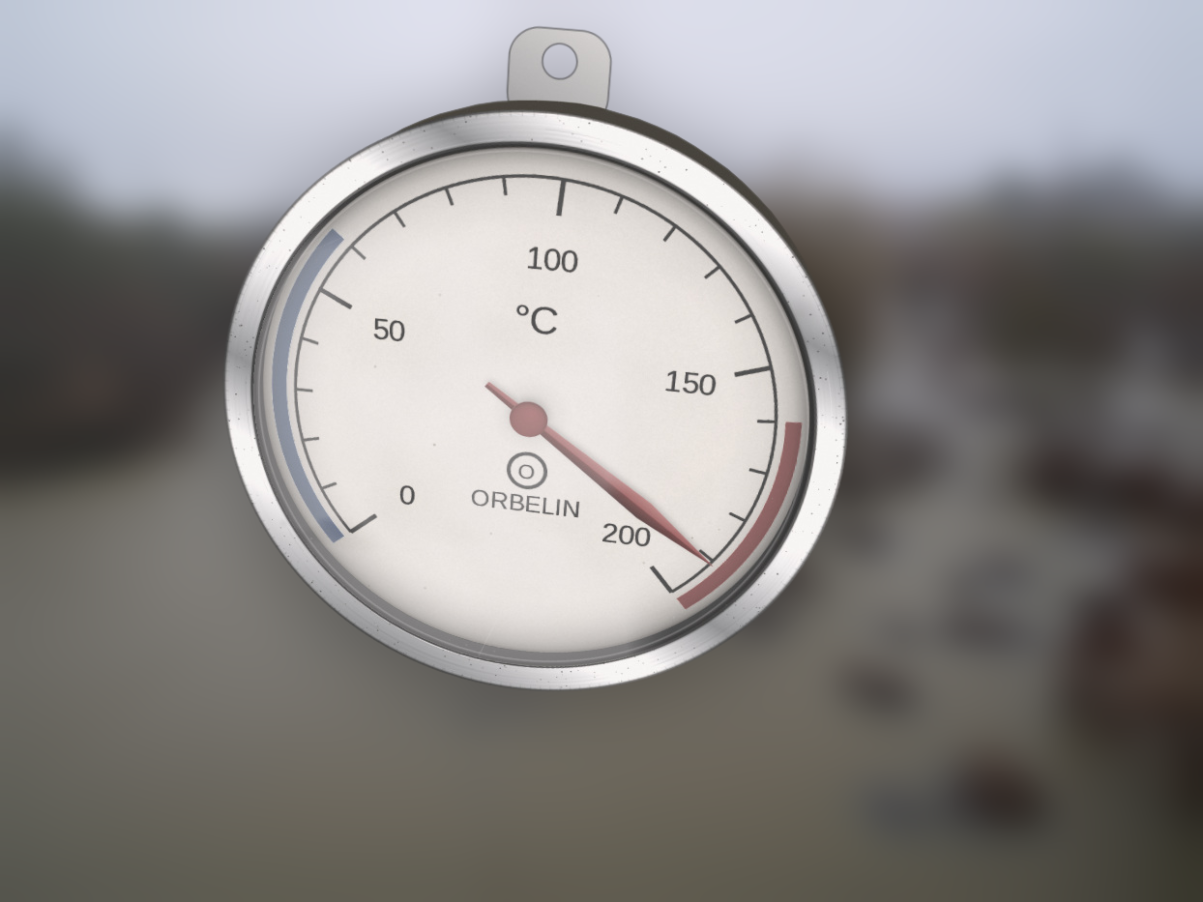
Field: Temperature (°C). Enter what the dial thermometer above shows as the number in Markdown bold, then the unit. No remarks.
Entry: **190** °C
